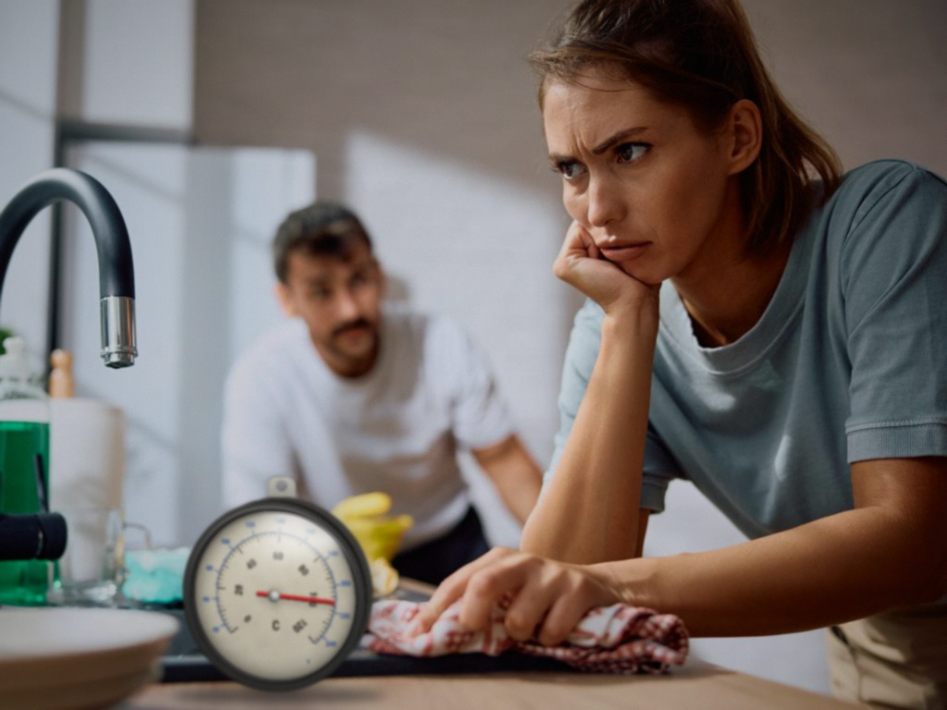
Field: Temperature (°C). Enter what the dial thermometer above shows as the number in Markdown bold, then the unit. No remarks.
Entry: **100** °C
